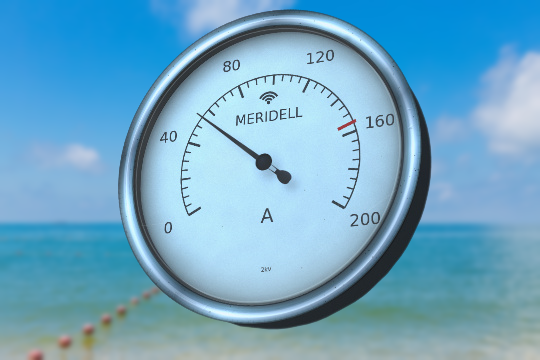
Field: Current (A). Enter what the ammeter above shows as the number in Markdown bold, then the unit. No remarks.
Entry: **55** A
